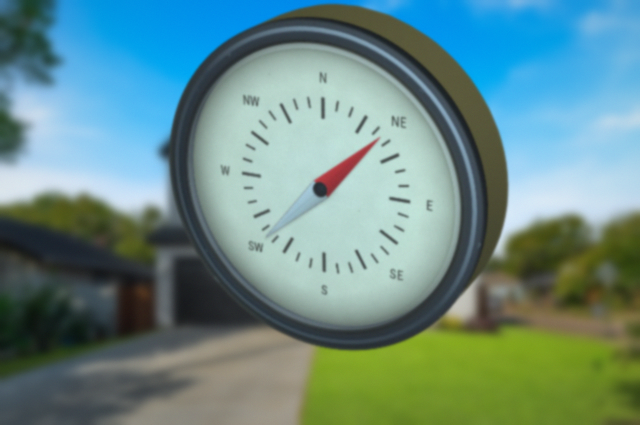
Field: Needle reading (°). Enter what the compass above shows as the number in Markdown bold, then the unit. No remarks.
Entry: **45** °
